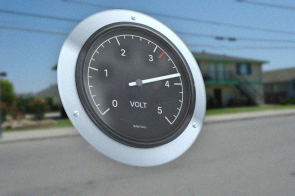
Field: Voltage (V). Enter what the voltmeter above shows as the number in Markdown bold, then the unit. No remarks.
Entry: **3.8** V
